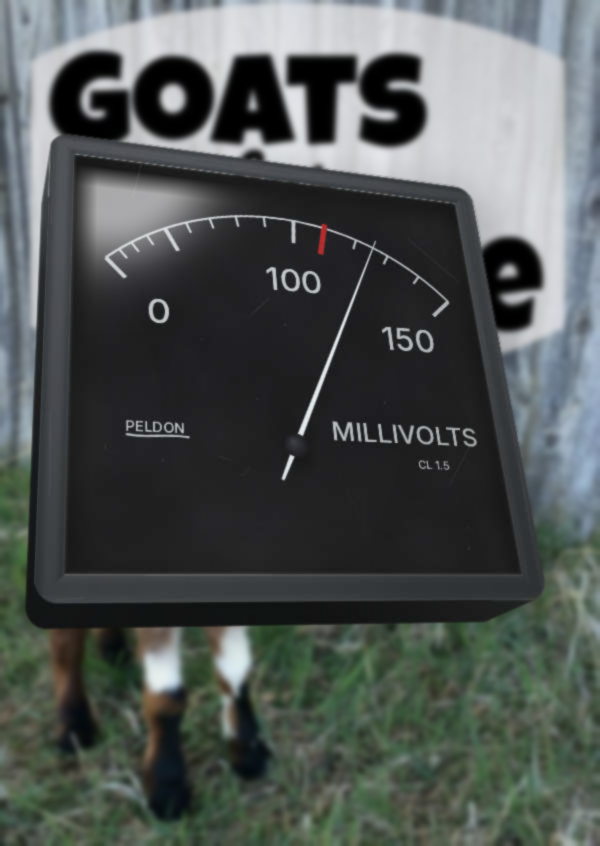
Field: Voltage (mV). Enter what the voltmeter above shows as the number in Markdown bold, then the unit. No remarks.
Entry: **125** mV
